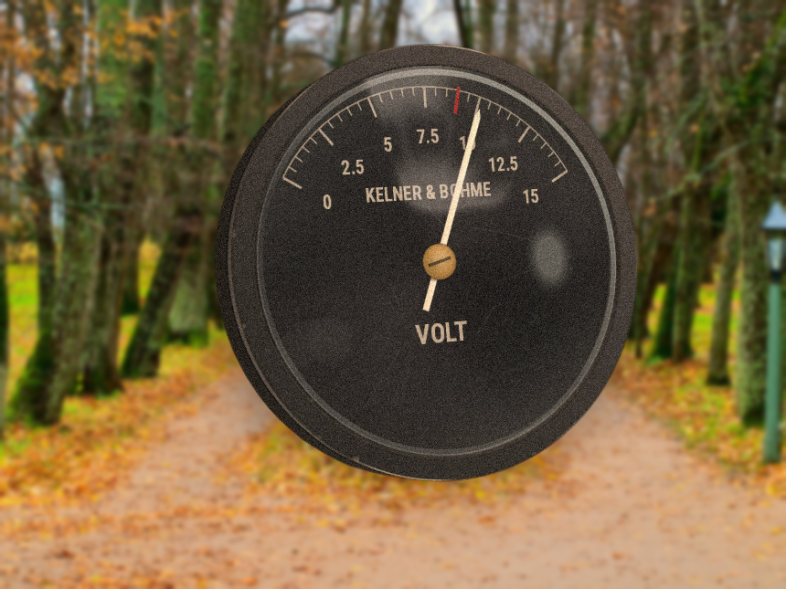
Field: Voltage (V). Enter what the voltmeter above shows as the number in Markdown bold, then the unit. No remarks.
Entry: **10** V
